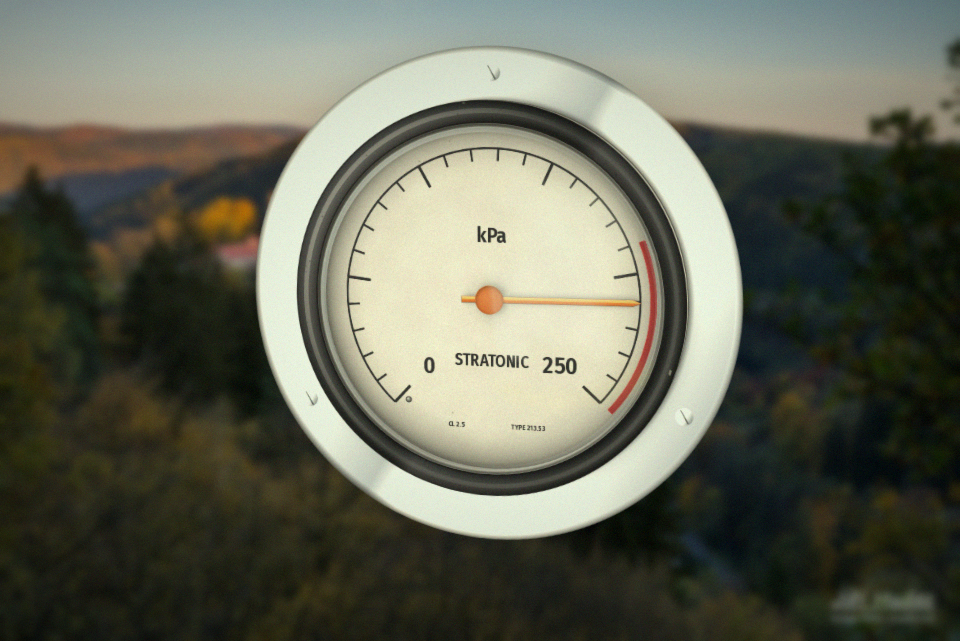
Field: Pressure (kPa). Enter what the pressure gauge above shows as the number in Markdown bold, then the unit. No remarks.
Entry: **210** kPa
